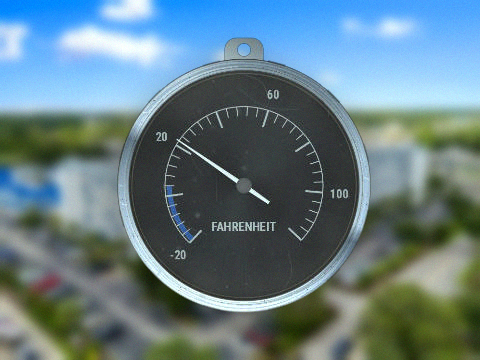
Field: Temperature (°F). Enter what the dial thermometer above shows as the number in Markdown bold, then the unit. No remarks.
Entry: **22** °F
